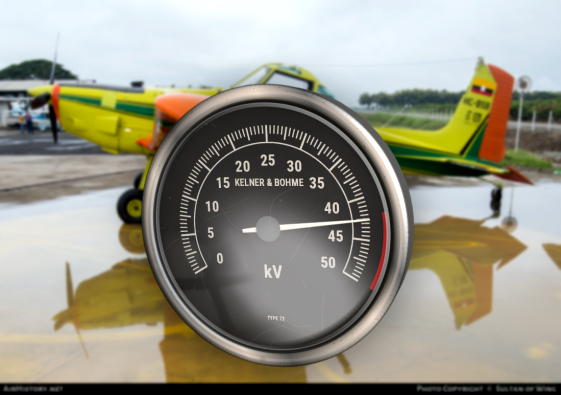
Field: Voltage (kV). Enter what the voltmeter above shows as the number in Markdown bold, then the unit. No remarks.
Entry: **42.5** kV
